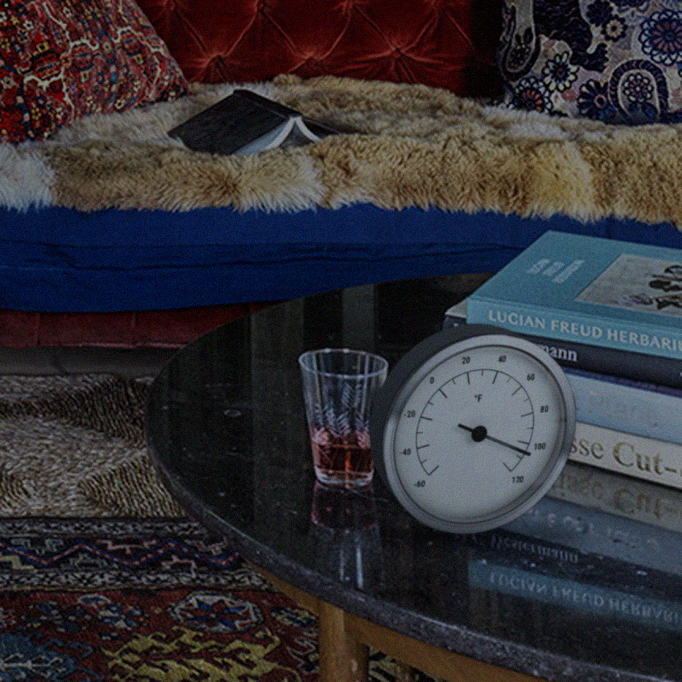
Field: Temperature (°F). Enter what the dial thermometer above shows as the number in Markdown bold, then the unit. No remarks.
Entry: **105** °F
